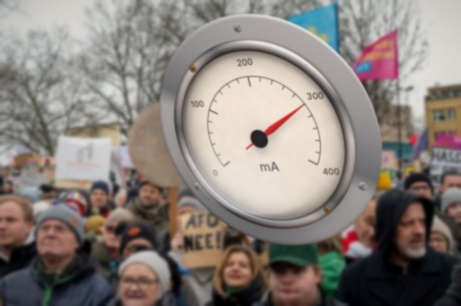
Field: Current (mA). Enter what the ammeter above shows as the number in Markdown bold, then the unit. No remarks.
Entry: **300** mA
